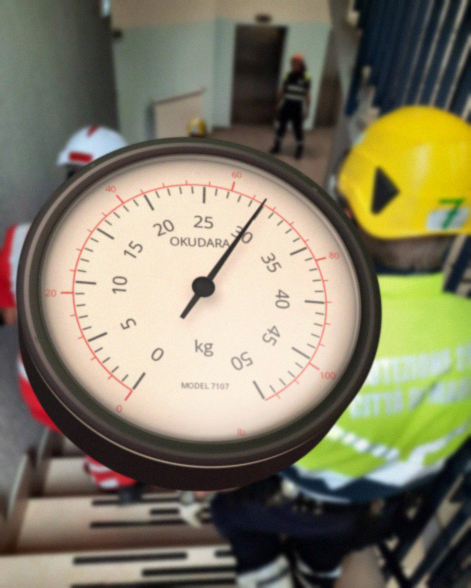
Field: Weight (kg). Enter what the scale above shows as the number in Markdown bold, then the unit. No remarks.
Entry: **30** kg
